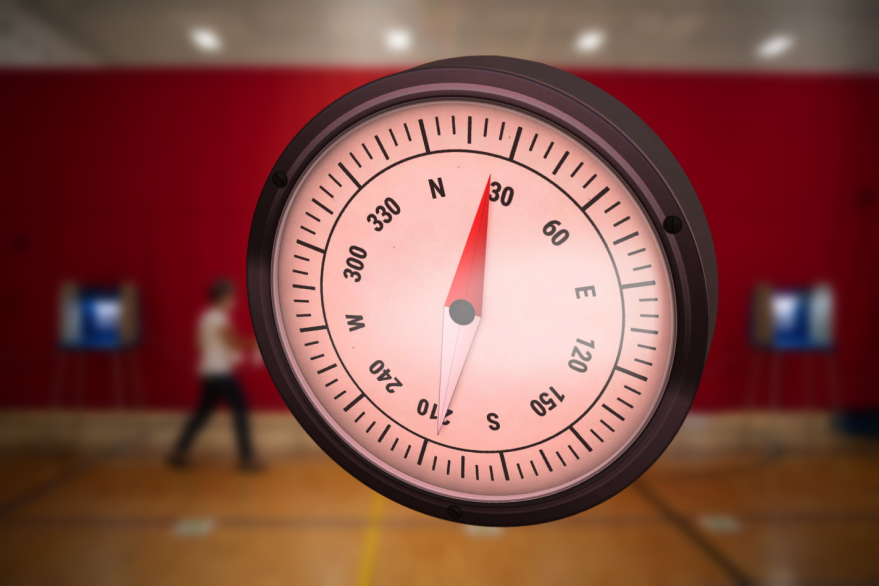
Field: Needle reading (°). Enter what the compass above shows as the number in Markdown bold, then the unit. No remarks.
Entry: **25** °
